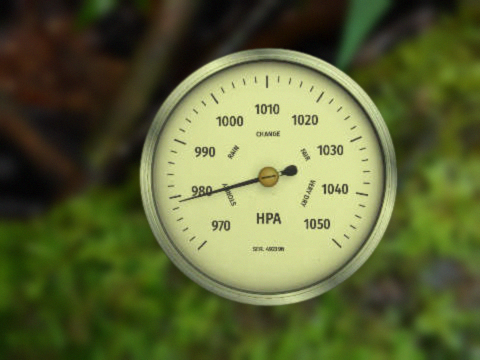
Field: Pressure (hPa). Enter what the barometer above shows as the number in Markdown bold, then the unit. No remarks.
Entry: **979** hPa
